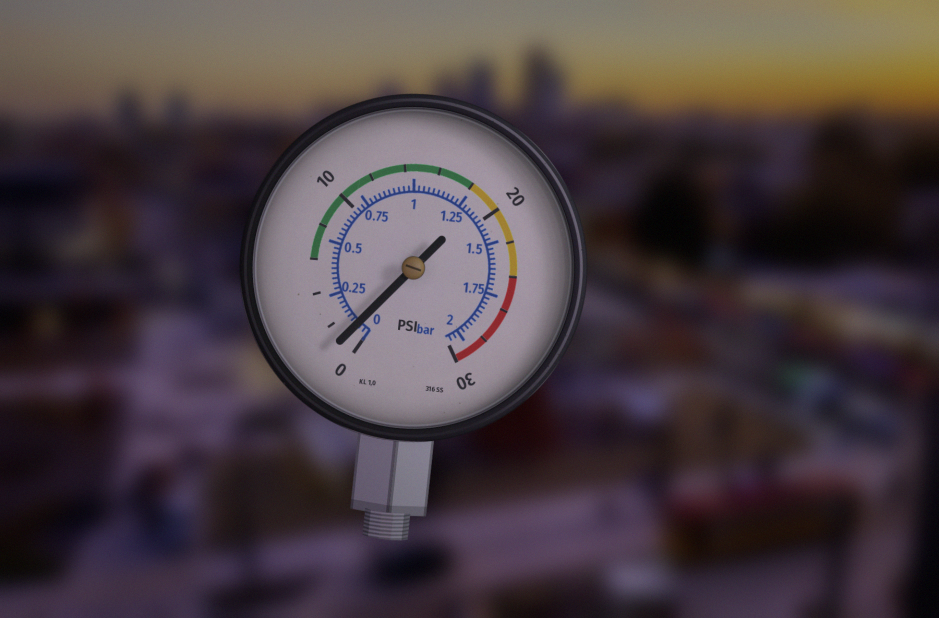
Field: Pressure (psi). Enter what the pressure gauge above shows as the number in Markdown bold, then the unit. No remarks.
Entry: **1** psi
